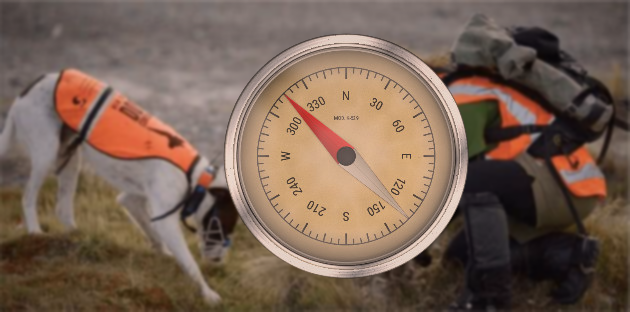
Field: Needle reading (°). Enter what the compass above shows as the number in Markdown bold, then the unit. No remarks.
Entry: **315** °
